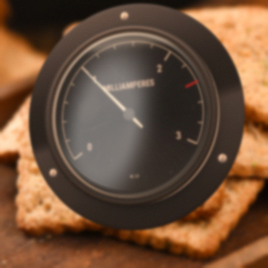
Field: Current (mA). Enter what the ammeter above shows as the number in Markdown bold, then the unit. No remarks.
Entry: **1** mA
